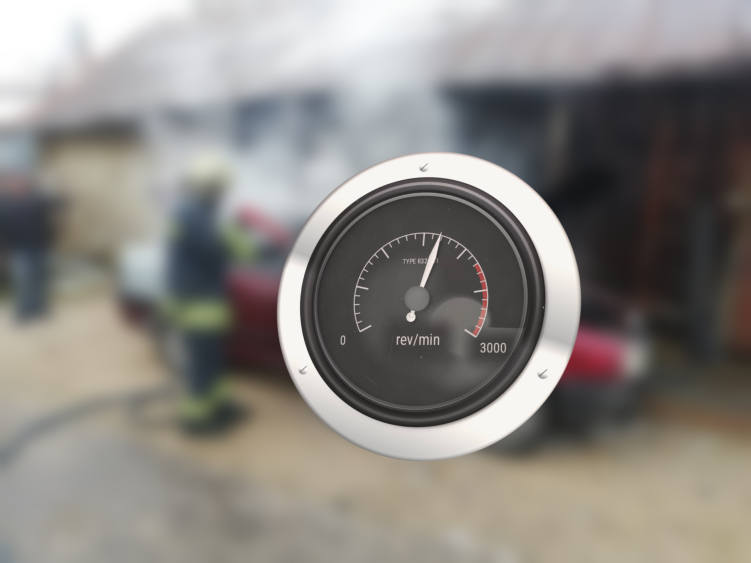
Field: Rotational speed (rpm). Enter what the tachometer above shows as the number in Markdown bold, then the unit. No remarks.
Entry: **1700** rpm
